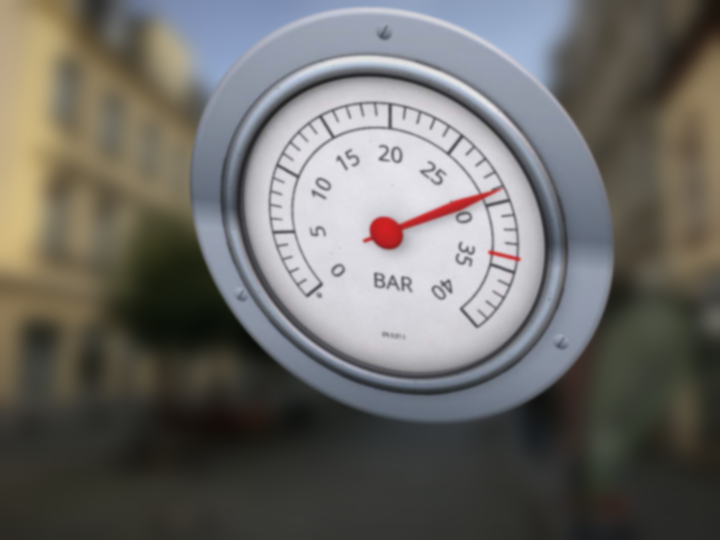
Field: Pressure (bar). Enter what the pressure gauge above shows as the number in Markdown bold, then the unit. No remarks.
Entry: **29** bar
